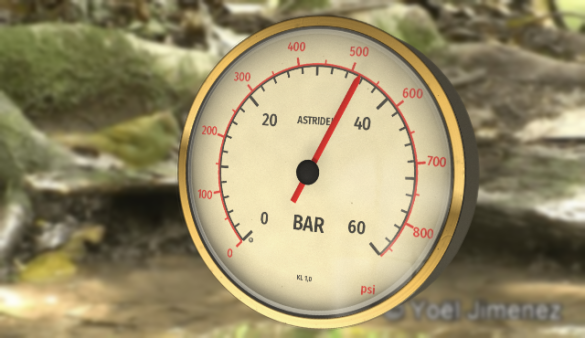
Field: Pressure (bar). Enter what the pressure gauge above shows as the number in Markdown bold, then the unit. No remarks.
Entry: **36** bar
